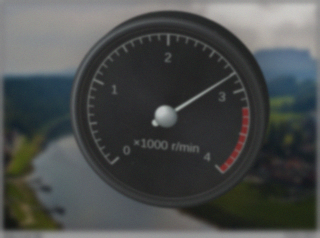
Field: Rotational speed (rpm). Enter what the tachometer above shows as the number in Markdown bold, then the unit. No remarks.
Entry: **2800** rpm
